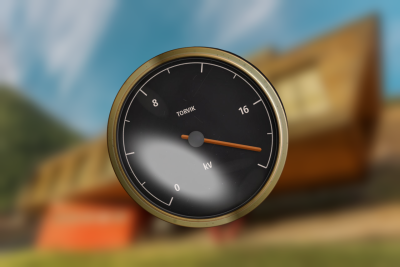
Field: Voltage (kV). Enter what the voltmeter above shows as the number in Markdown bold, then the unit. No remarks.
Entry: **19** kV
